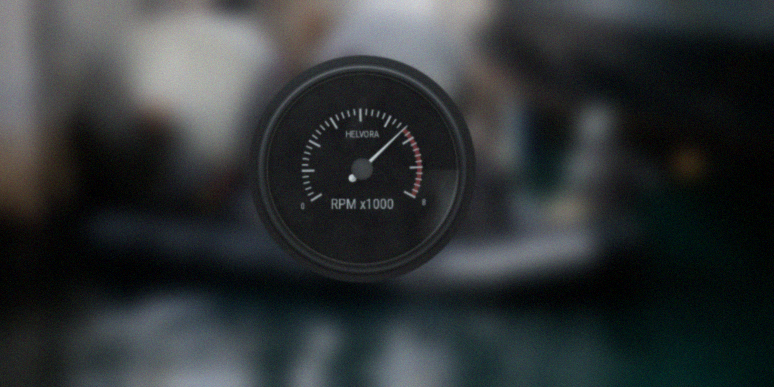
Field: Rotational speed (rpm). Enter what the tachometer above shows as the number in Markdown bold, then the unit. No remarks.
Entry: **5600** rpm
